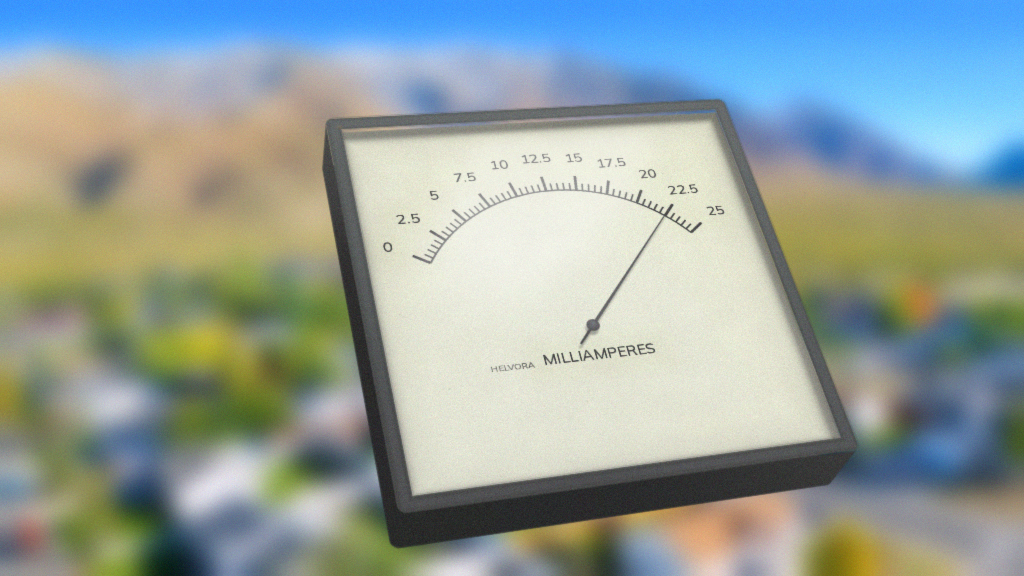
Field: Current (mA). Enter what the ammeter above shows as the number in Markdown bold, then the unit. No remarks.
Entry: **22.5** mA
